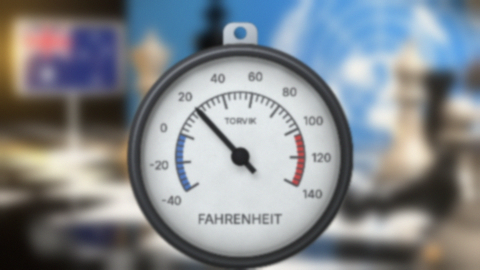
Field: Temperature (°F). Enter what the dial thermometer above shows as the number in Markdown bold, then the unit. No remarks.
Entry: **20** °F
